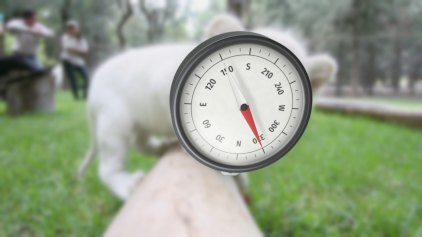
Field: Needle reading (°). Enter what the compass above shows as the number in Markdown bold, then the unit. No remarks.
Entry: **330** °
